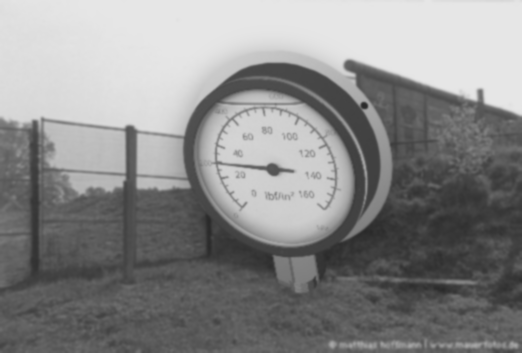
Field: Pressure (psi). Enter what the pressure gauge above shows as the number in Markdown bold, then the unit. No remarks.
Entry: **30** psi
